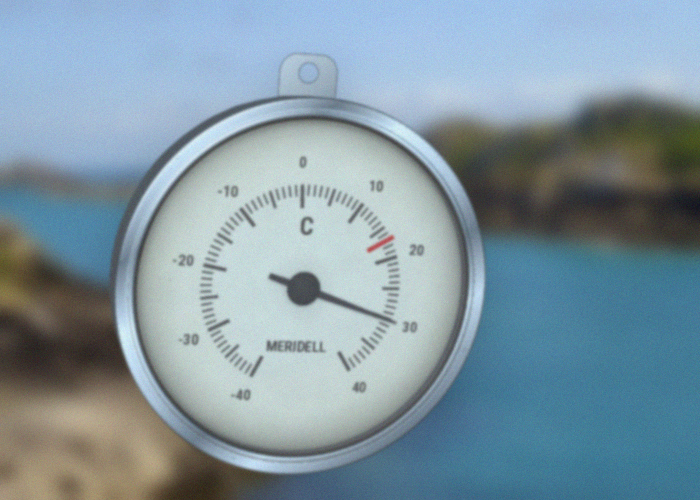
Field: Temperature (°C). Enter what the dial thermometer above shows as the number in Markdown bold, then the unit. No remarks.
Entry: **30** °C
